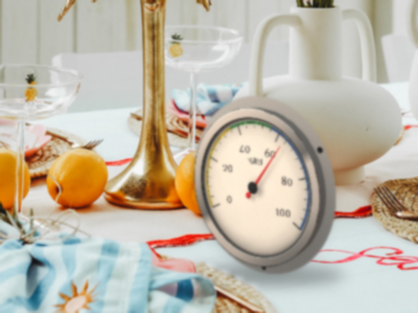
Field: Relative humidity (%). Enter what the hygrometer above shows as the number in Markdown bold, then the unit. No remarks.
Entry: **64** %
